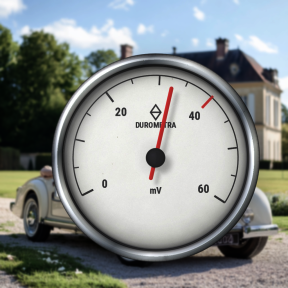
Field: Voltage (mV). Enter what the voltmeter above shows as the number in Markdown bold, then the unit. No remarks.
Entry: **32.5** mV
